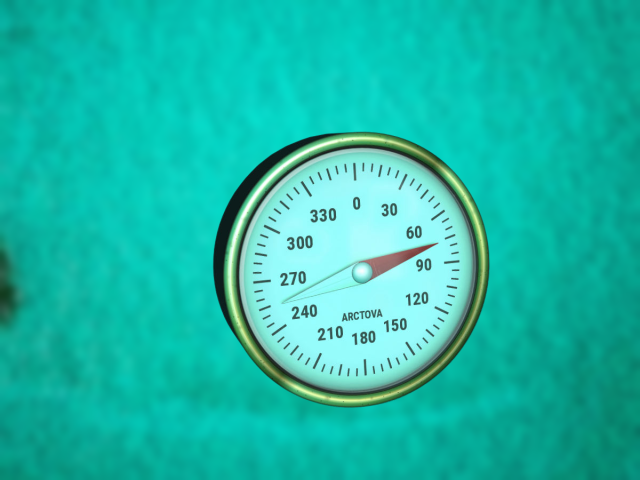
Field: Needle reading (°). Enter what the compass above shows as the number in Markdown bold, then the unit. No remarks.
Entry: **75** °
